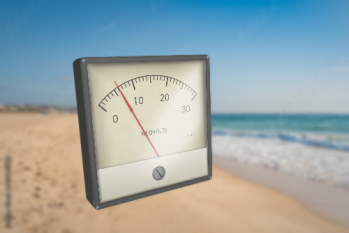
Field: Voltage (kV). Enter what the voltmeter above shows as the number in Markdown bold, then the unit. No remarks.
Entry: **6** kV
